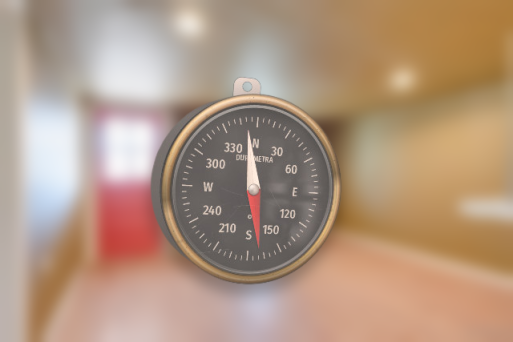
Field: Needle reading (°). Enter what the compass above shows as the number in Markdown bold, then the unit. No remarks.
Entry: **170** °
